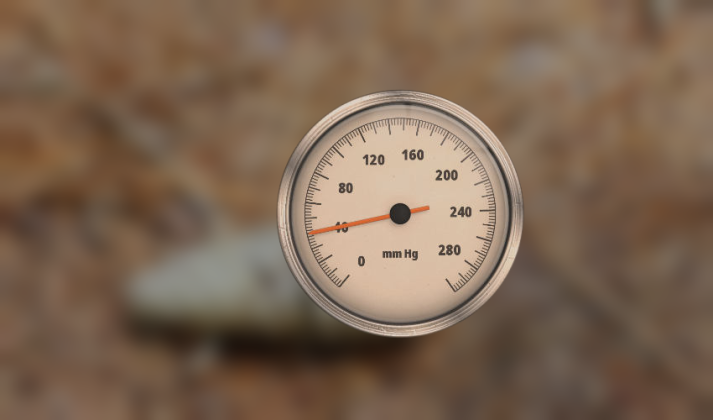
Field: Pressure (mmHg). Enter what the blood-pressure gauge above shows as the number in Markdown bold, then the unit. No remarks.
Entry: **40** mmHg
